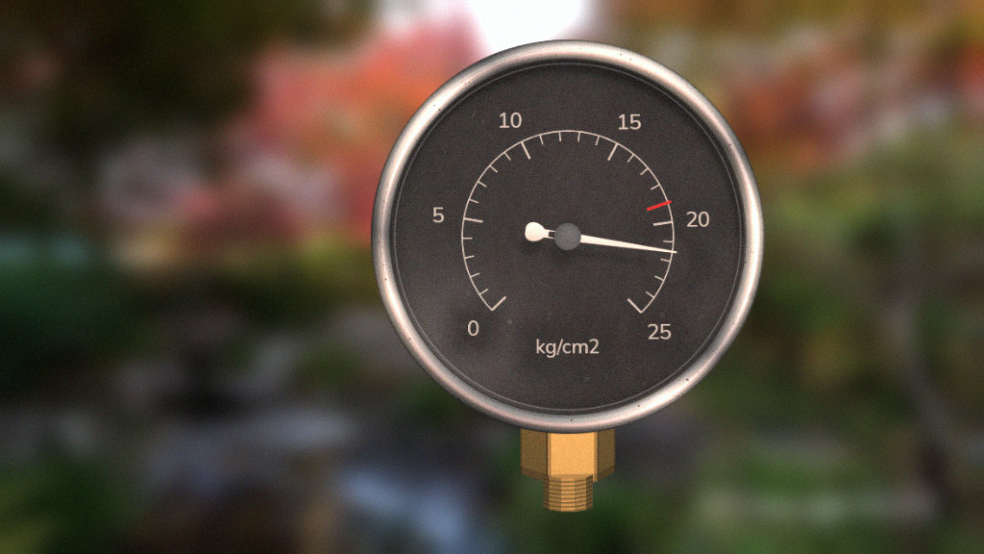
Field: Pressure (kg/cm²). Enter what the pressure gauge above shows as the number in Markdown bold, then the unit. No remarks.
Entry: **21.5** kg/cm²
